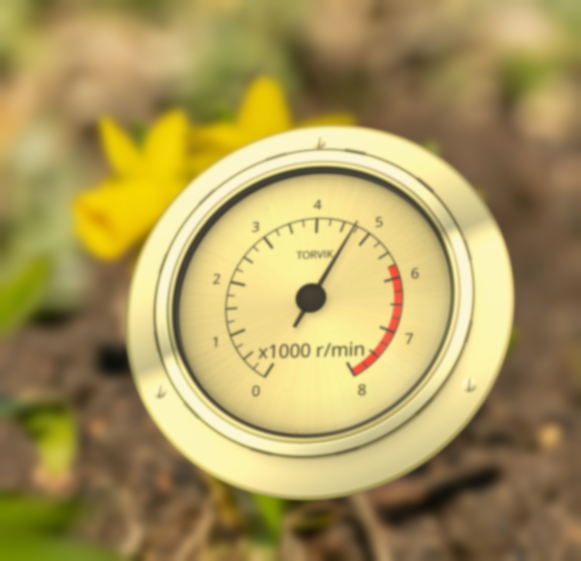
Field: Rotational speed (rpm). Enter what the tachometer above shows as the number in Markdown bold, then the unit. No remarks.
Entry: **4750** rpm
